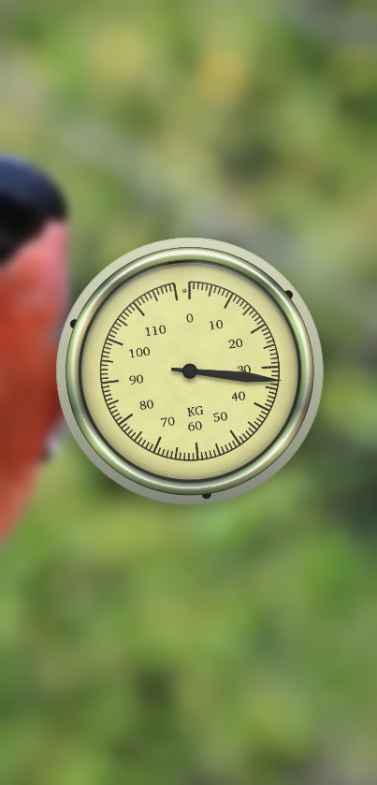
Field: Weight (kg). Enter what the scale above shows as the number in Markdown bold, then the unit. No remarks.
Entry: **33** kg
